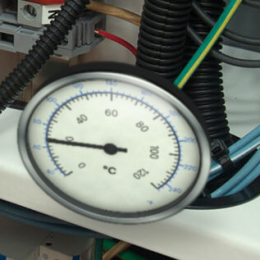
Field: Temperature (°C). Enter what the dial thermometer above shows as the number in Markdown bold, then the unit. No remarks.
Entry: **20** °C
